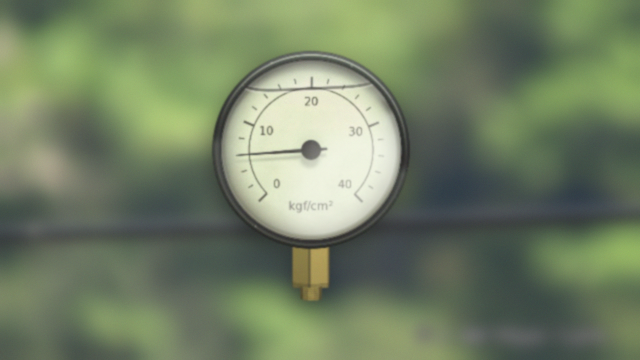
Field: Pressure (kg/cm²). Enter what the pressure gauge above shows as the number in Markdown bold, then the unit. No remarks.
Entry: **6** kg/cm²
